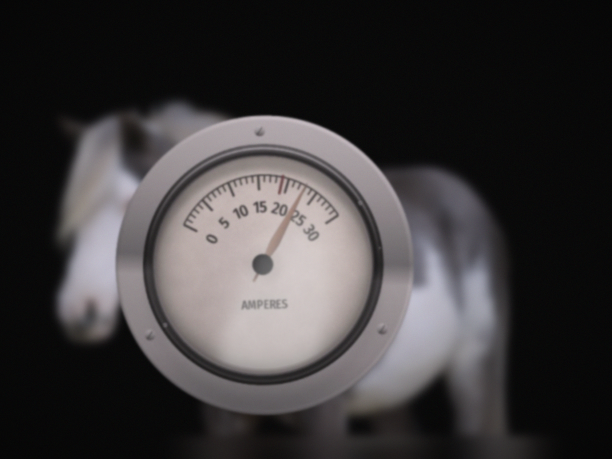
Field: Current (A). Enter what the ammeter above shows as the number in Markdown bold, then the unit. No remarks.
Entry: **23** A
